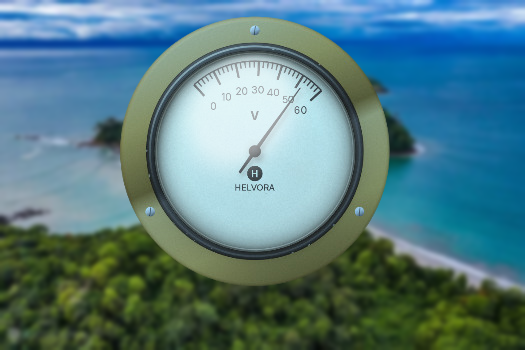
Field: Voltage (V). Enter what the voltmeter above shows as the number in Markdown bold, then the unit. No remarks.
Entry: **52** V
